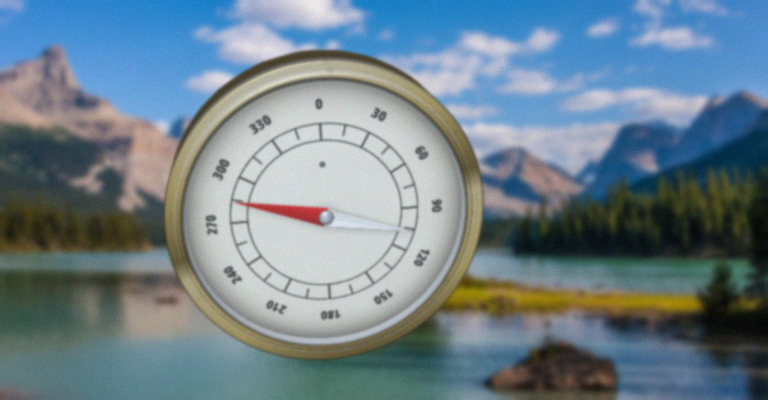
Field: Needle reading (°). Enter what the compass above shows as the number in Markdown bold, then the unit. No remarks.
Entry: **285** °
